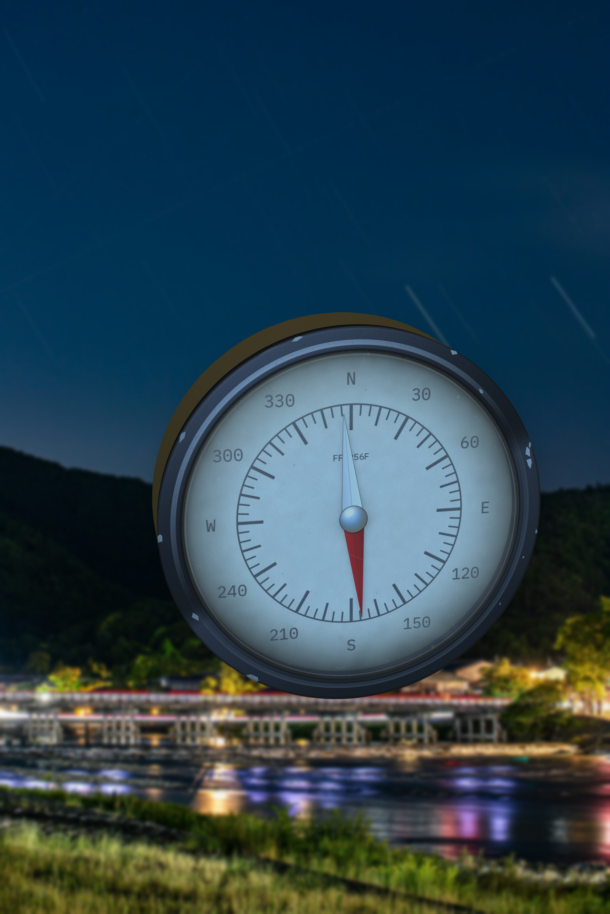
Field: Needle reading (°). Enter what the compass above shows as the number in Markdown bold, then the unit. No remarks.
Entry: **175** °
